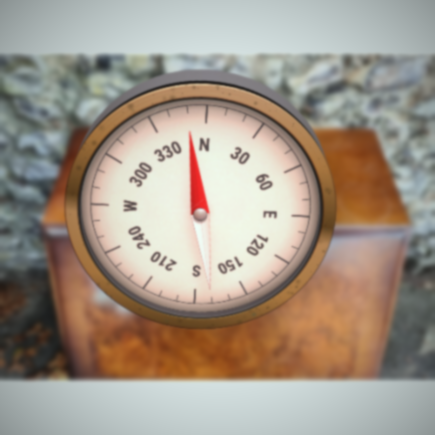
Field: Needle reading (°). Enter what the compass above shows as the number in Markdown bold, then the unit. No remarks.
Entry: **350** °
